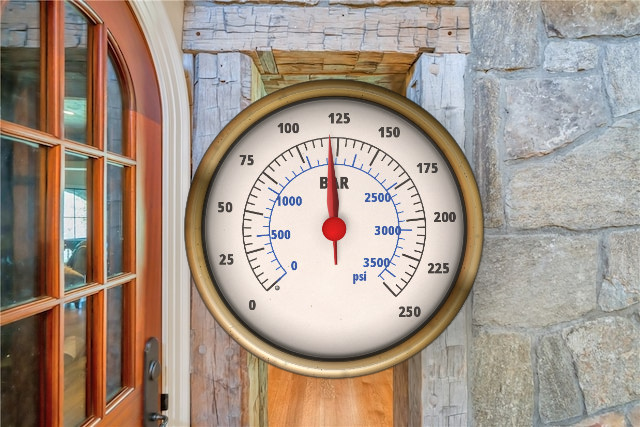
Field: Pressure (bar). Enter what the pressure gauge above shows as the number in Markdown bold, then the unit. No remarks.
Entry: **120** bar
